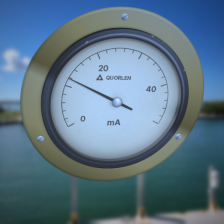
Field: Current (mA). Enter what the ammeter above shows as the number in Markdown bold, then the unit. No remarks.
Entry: **12** mA
